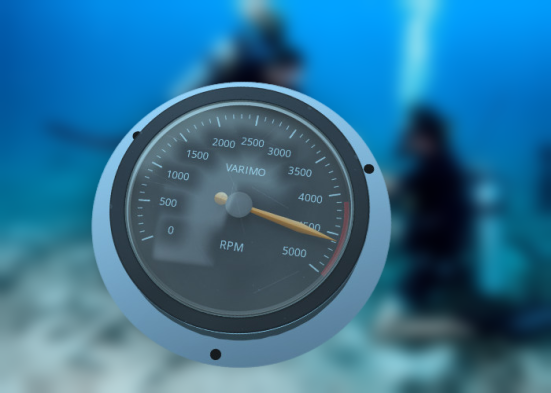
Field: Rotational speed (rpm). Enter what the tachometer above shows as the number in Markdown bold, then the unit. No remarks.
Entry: **4600** rpm
